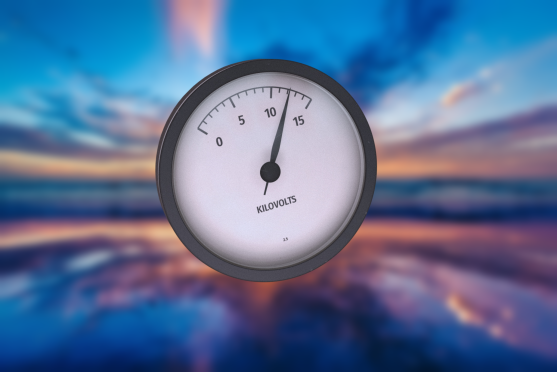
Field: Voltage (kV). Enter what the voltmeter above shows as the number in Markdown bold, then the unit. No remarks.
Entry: **12** kV
